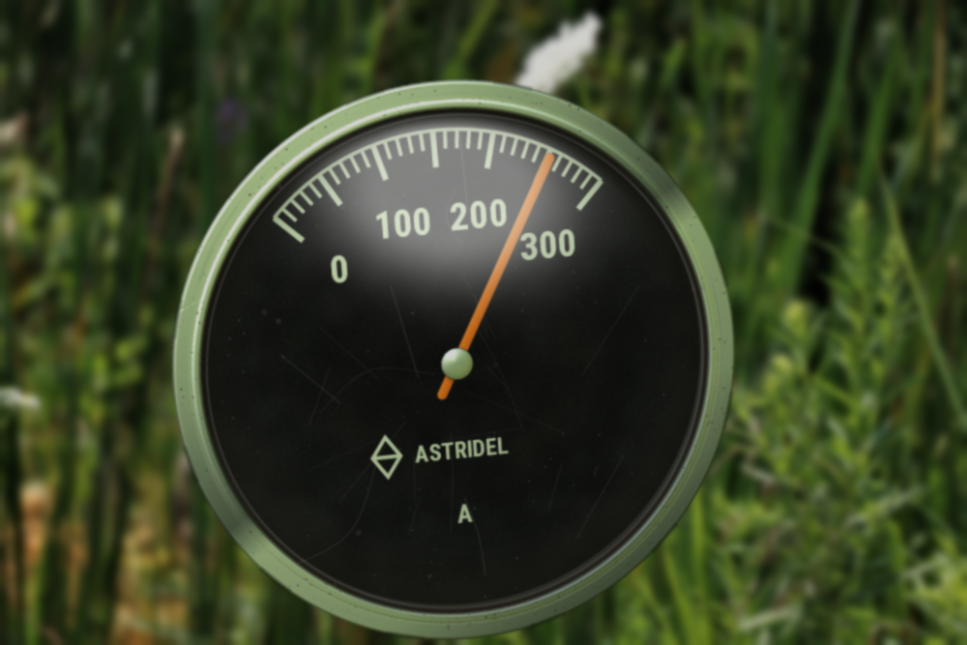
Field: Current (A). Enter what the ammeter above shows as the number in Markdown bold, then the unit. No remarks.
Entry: **250** A
